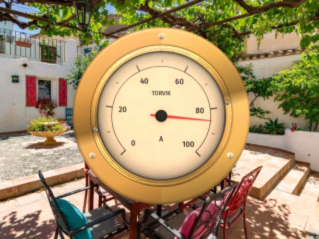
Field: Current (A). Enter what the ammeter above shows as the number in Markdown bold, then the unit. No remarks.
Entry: **85** A
